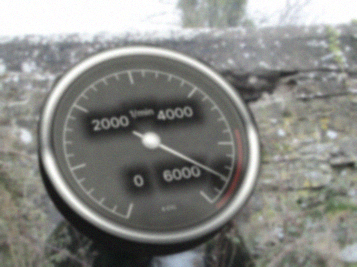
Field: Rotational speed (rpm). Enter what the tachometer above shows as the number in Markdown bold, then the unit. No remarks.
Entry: **5600** rpm
